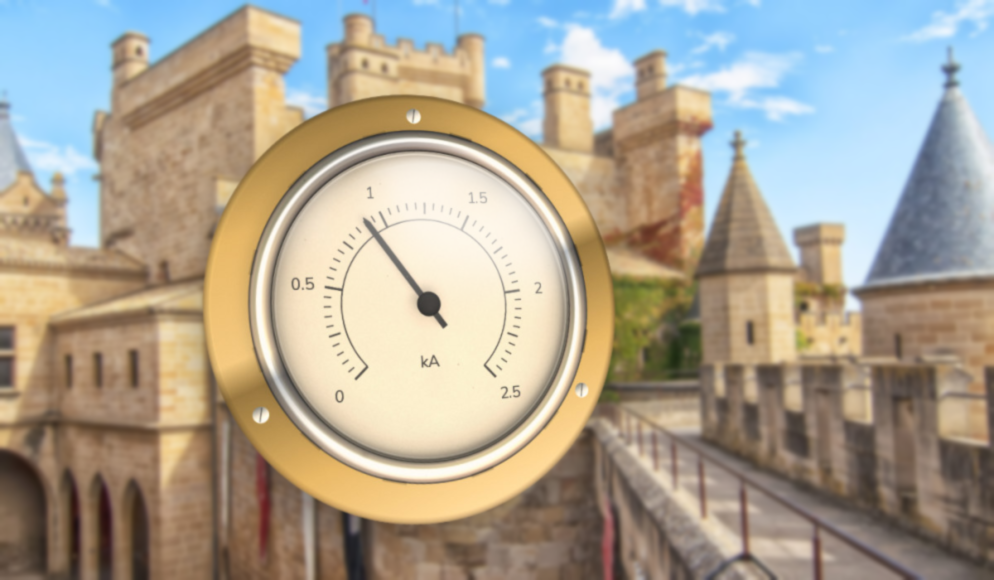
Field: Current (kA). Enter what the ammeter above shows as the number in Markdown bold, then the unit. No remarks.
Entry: **0.9** kA
